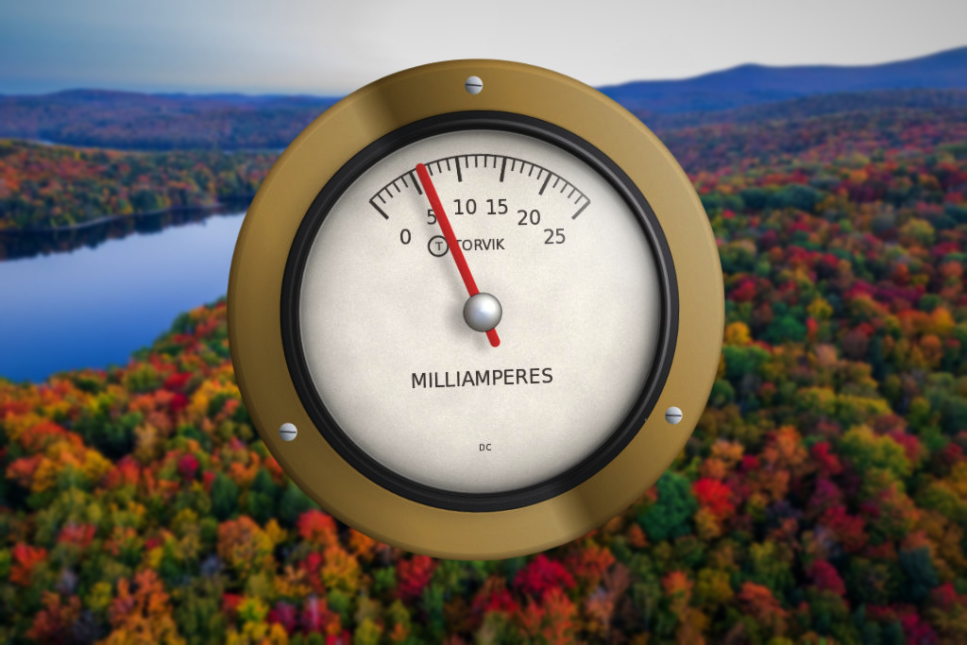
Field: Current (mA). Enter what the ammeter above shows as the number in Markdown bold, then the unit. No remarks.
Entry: **6** mA
